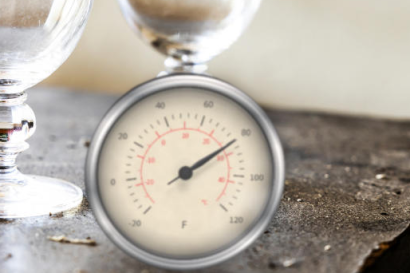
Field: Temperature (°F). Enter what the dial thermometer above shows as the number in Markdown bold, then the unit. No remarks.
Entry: **80** °F
